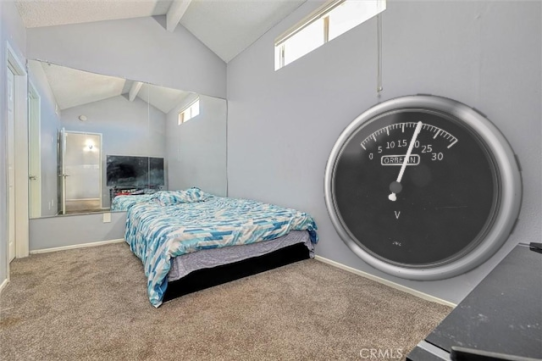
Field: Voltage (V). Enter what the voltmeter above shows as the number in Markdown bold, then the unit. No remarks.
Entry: **20** V
